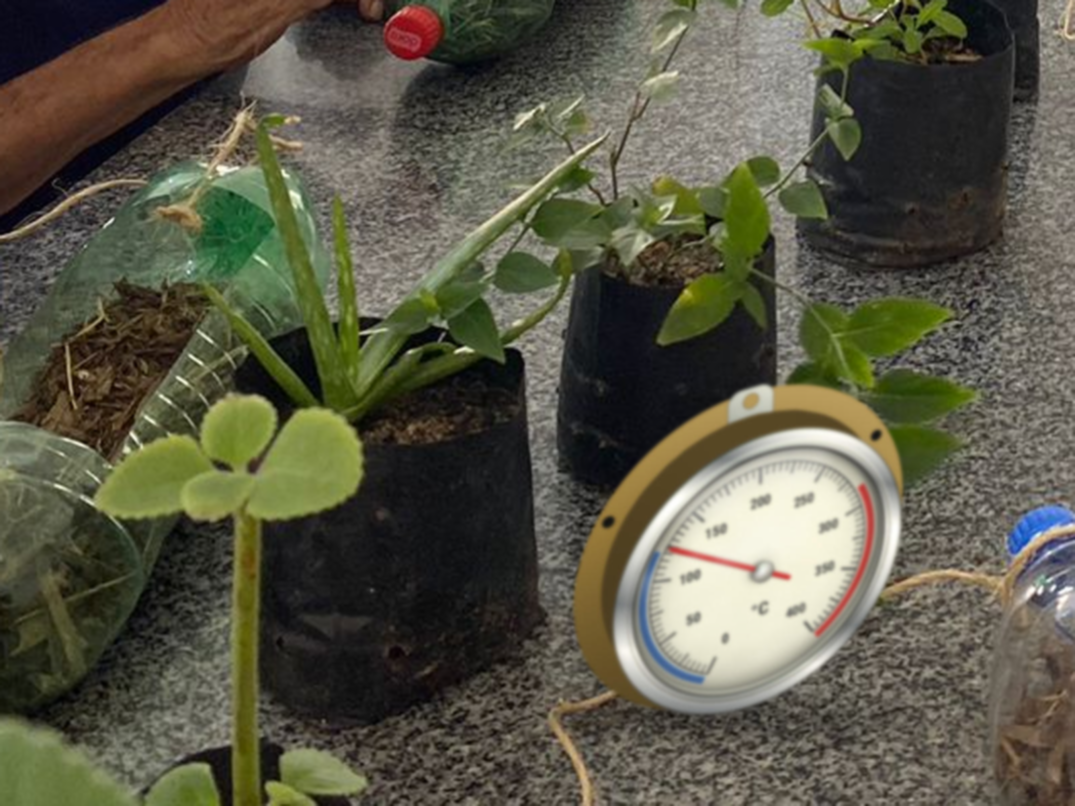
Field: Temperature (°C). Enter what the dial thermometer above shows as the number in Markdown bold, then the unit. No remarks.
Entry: **125** °C
